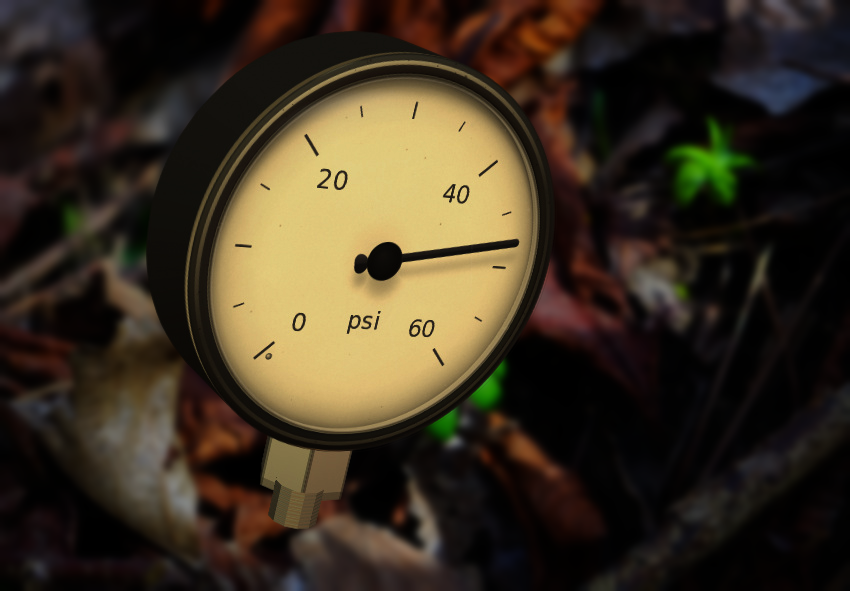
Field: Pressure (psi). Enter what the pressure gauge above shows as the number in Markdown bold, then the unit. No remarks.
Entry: **47.5** psi
